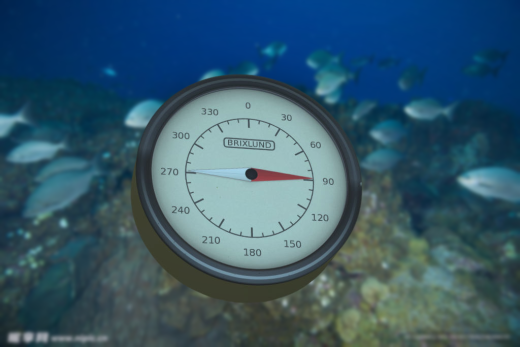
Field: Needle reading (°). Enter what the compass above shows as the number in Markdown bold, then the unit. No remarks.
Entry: **90** °
